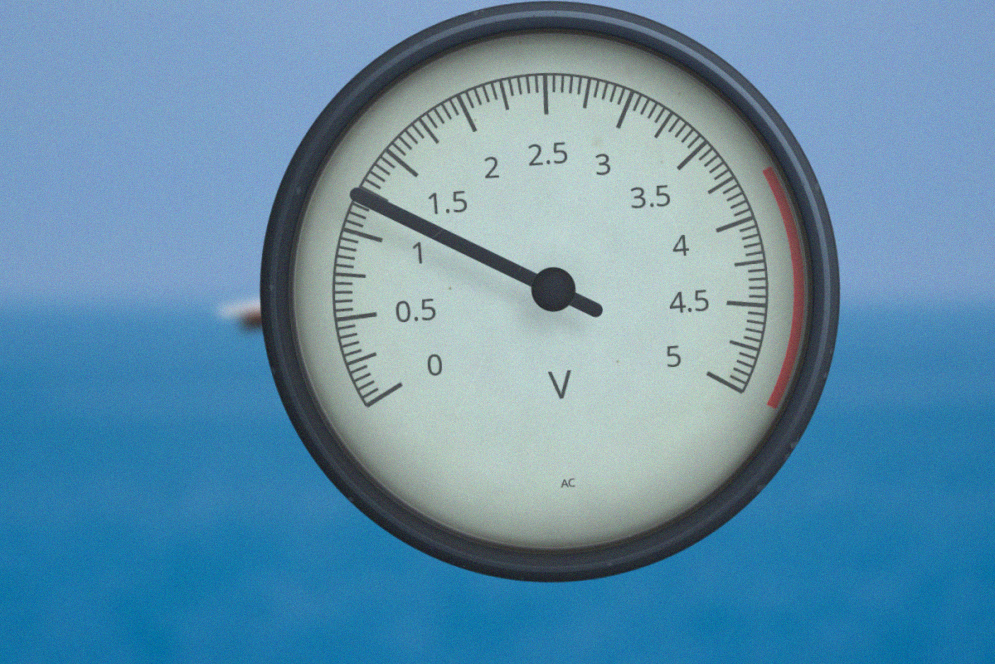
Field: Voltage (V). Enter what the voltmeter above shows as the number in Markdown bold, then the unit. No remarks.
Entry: **1.2** V
